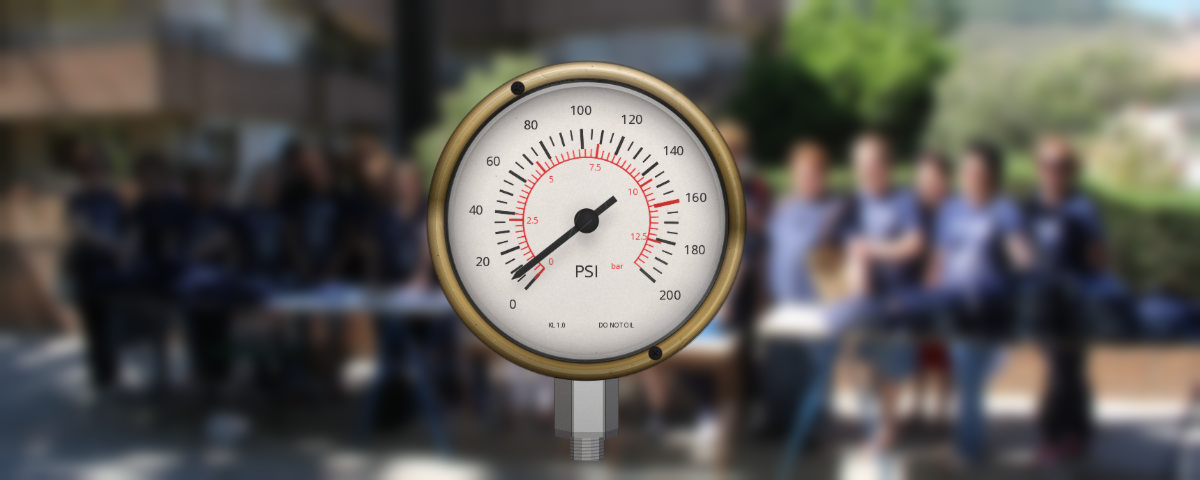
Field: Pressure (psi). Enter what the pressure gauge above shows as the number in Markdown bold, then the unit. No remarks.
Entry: **7.5** psi
